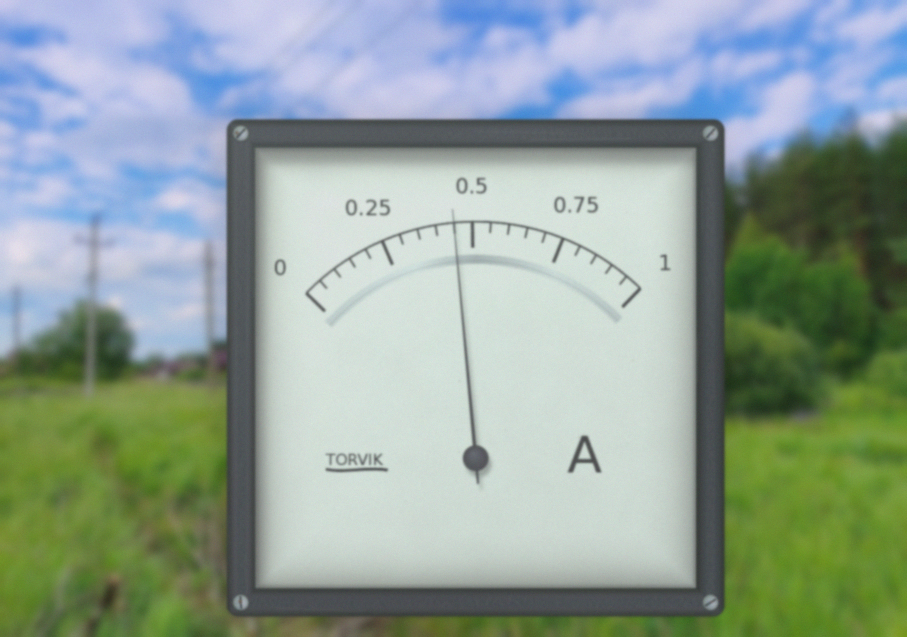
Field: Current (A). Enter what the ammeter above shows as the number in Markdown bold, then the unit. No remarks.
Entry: **0.45** A
